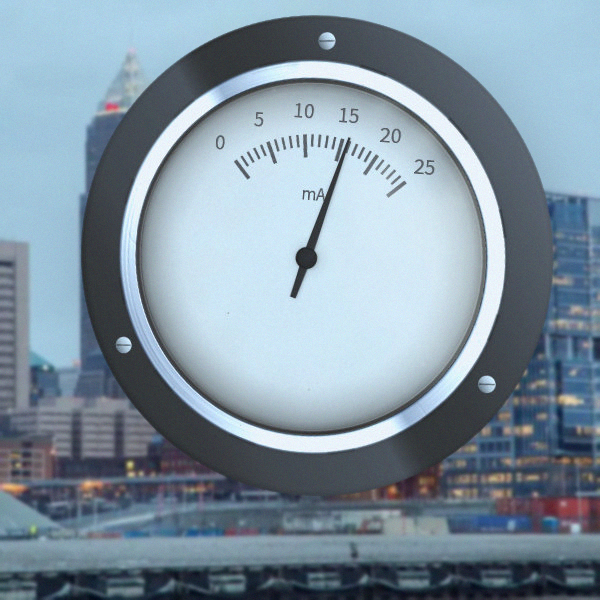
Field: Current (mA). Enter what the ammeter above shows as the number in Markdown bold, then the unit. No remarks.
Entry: **16** mA
